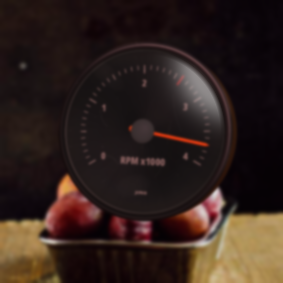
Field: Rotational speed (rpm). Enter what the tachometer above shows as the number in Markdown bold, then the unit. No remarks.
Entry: **3700** rpm
